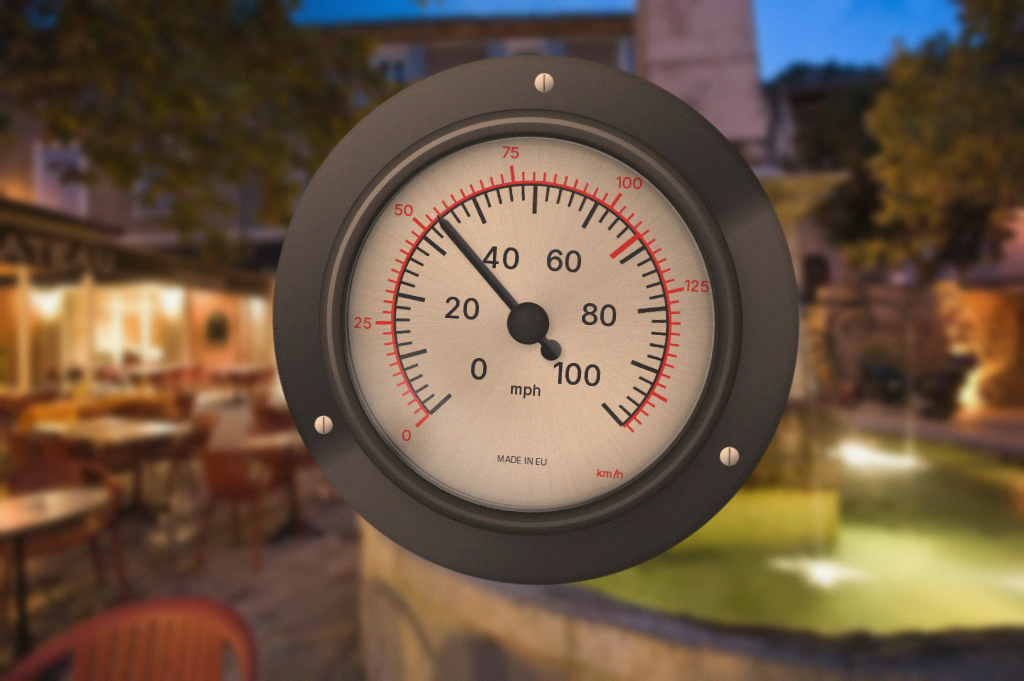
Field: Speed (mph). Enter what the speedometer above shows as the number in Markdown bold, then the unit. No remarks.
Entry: **34** mph
